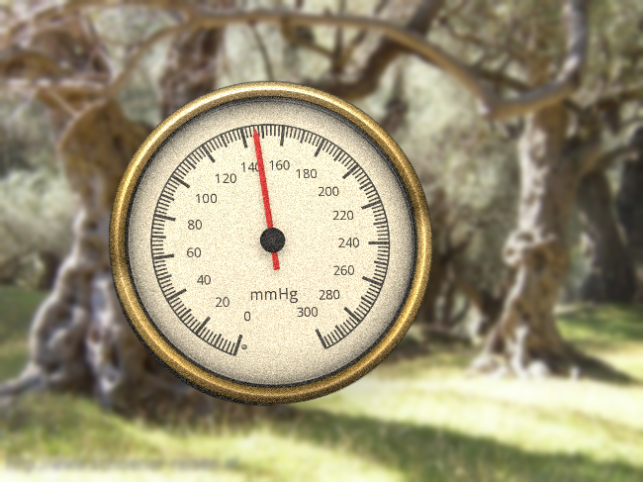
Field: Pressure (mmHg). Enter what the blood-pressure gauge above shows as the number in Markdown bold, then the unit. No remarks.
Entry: **146** mmHg
